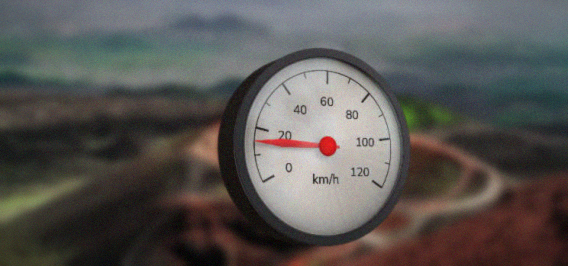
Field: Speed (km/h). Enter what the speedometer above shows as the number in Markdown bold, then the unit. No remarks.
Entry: **15** km/h
